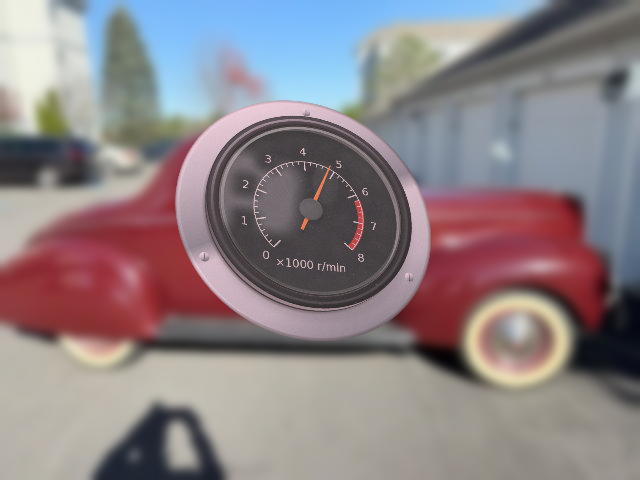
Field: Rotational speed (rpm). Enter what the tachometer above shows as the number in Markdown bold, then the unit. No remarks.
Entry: **4800** rpm
